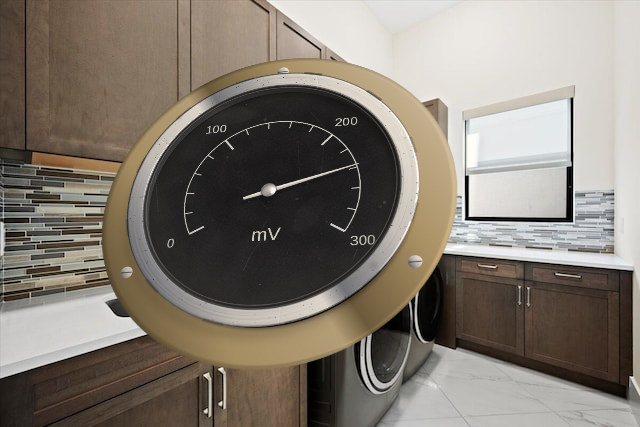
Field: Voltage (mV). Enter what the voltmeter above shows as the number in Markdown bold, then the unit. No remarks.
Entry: **240** mV
